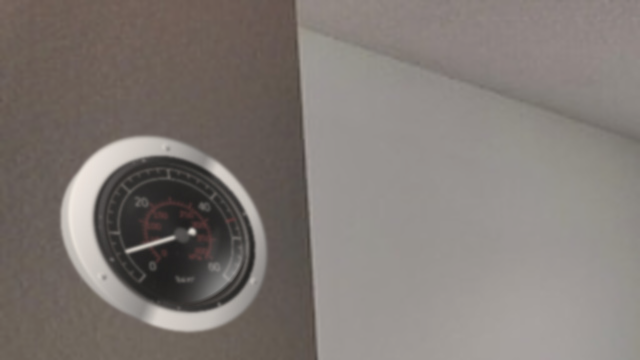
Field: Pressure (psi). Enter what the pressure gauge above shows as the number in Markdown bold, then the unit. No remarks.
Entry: **6** psi
